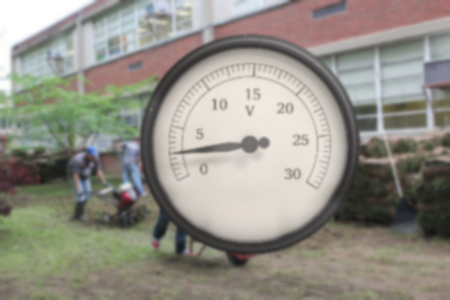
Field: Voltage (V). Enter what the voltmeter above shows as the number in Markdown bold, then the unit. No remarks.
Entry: **2.5** V
